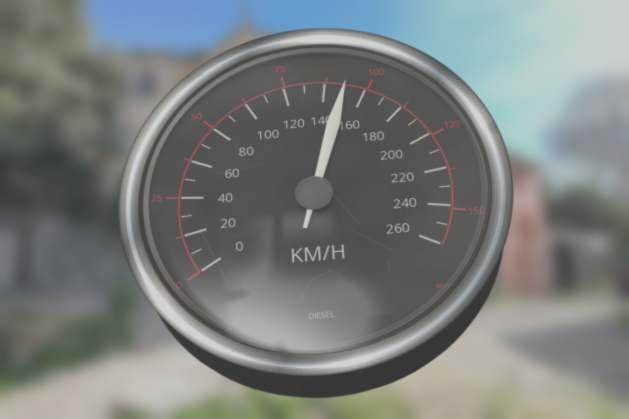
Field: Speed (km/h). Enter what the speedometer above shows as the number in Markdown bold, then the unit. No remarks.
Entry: **150** km/h
